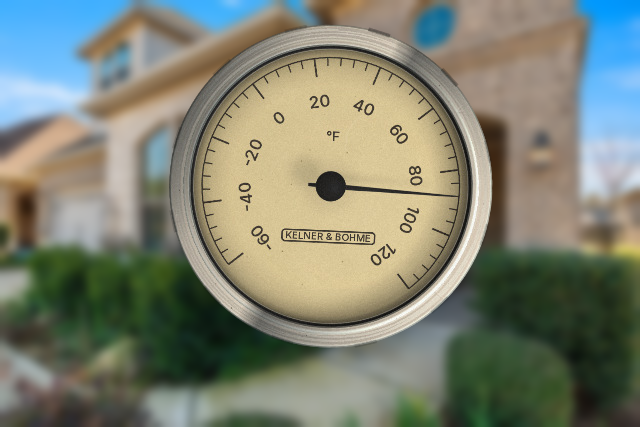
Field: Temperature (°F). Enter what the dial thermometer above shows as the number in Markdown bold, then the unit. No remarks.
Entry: **88** °F
